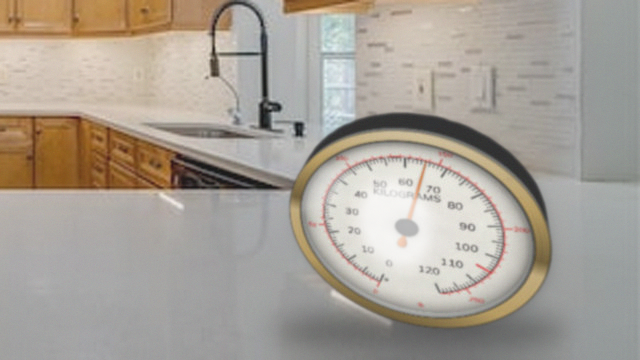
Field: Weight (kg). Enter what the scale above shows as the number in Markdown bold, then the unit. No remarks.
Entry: **65** kg
